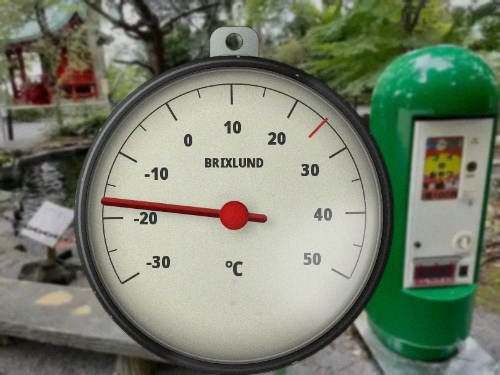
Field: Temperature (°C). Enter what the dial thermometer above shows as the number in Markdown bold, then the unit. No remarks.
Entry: **-17.5** °C
